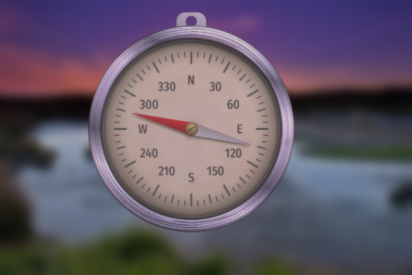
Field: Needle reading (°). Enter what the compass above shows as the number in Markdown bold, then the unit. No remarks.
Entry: **285** °
